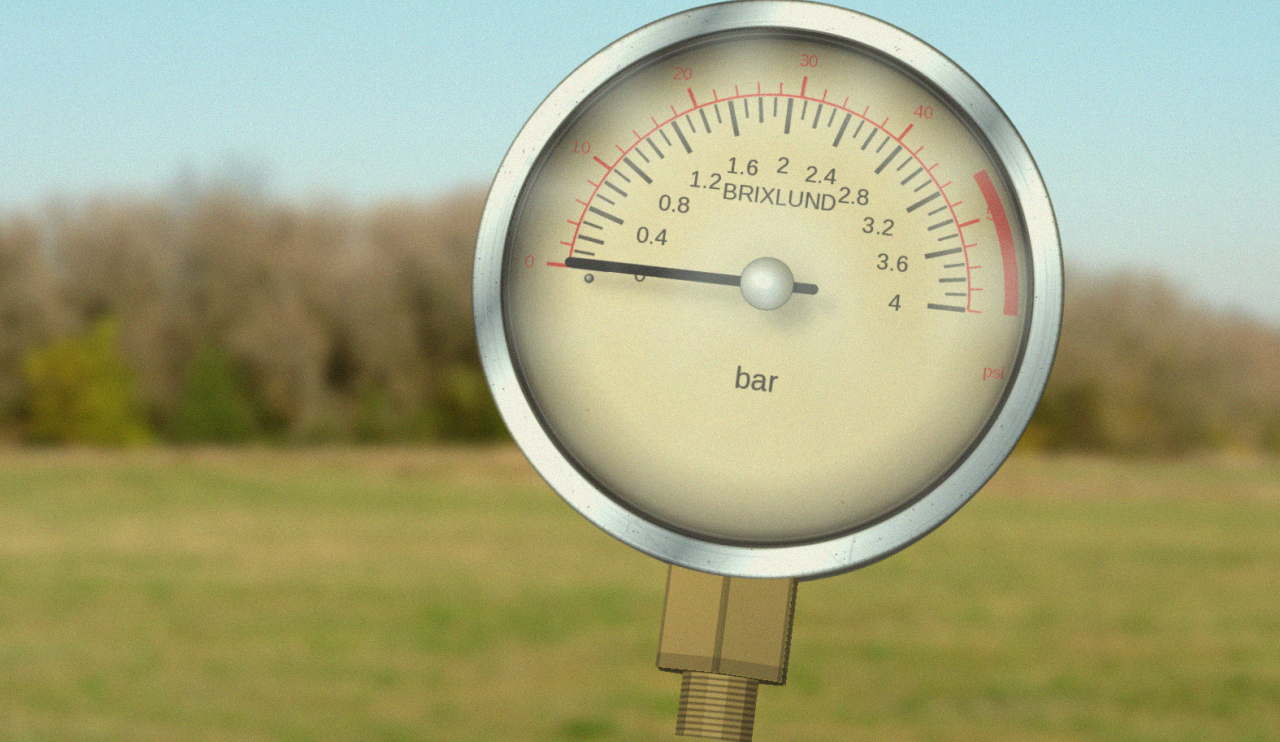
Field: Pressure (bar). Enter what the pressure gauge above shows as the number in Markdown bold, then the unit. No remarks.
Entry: **0** bar
